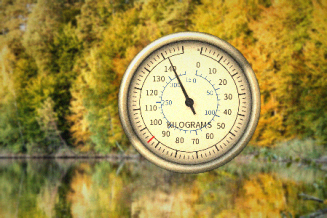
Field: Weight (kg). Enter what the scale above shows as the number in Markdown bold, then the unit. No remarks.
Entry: **142** kg
